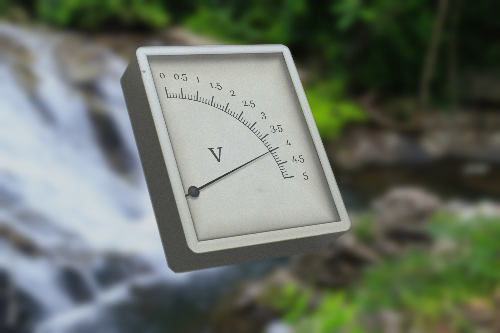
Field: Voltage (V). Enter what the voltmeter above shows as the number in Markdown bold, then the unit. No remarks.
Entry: **4** V
